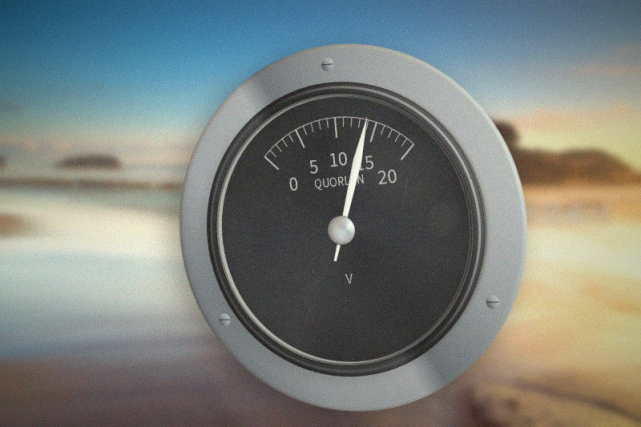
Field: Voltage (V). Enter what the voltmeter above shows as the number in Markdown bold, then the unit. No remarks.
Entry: **14** V
